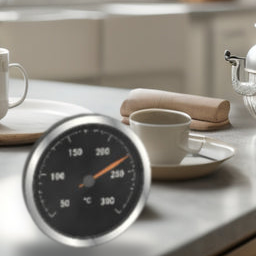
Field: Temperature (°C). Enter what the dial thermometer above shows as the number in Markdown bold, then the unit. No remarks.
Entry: **230** °C
